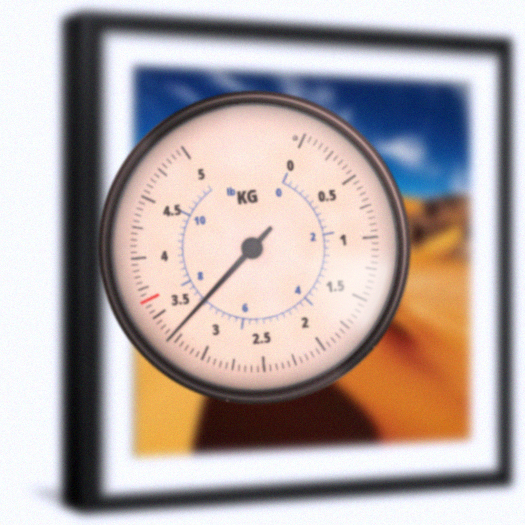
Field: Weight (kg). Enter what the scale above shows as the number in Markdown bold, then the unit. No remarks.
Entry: **3.3** kg
